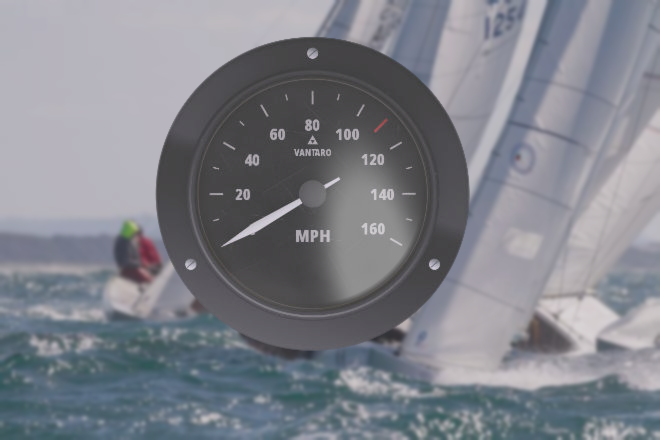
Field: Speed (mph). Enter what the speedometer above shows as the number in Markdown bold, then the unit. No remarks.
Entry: **0** mph
